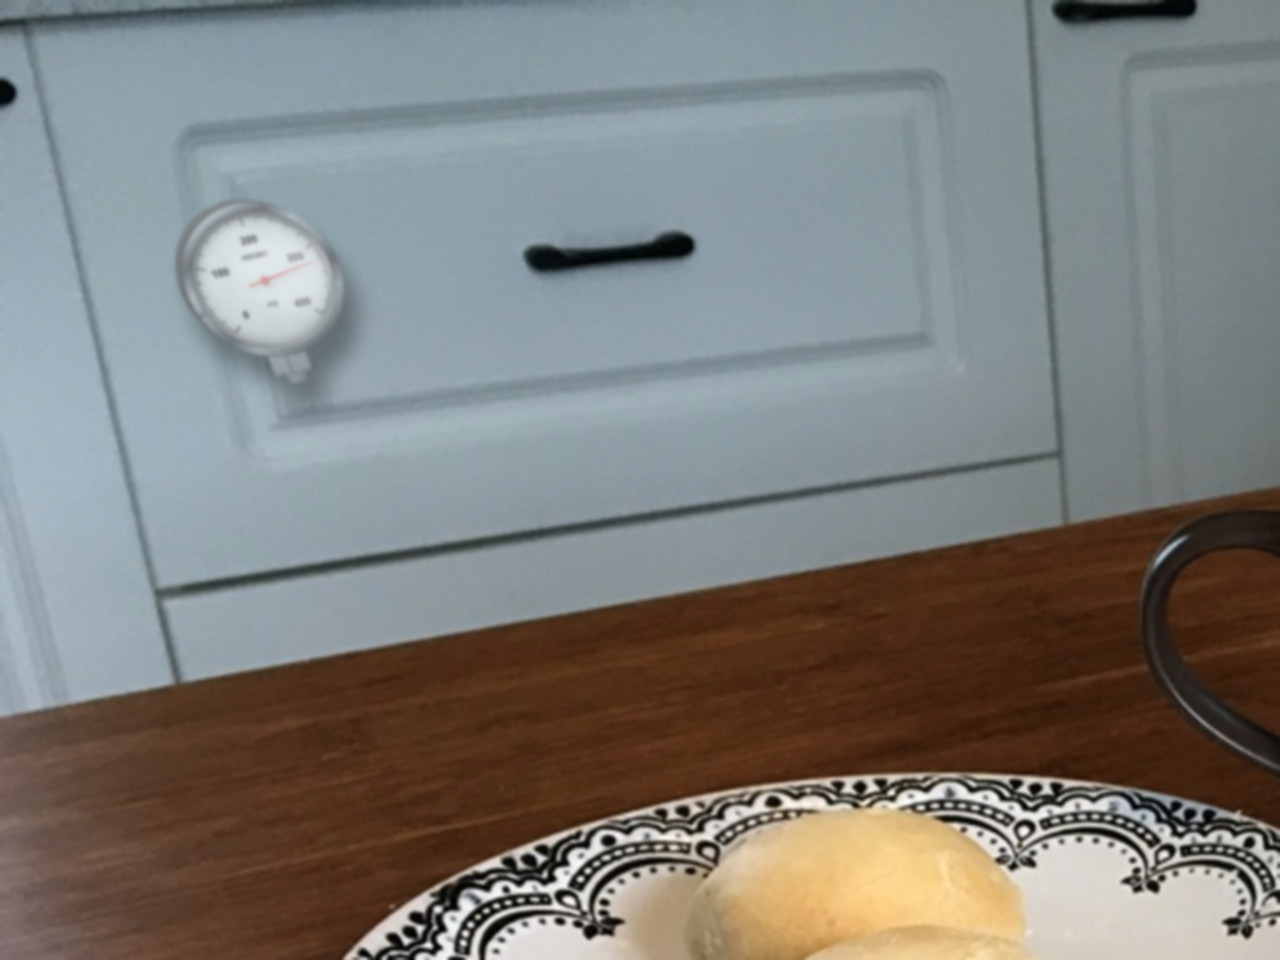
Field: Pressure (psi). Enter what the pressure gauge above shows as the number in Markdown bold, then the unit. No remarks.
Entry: **320** psi
